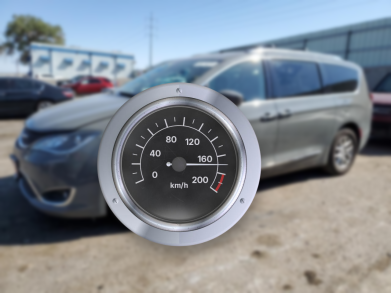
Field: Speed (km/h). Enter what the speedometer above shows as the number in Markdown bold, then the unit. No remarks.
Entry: **170** km/h
